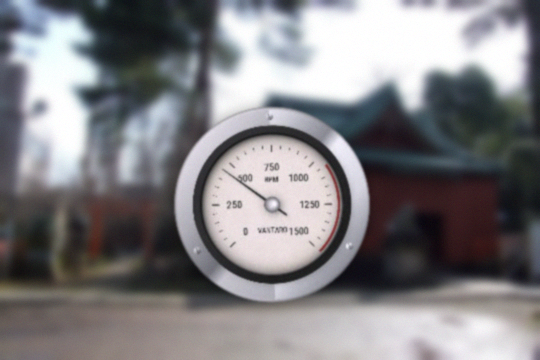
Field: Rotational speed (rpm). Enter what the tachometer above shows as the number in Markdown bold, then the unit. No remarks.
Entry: **450** rpm
